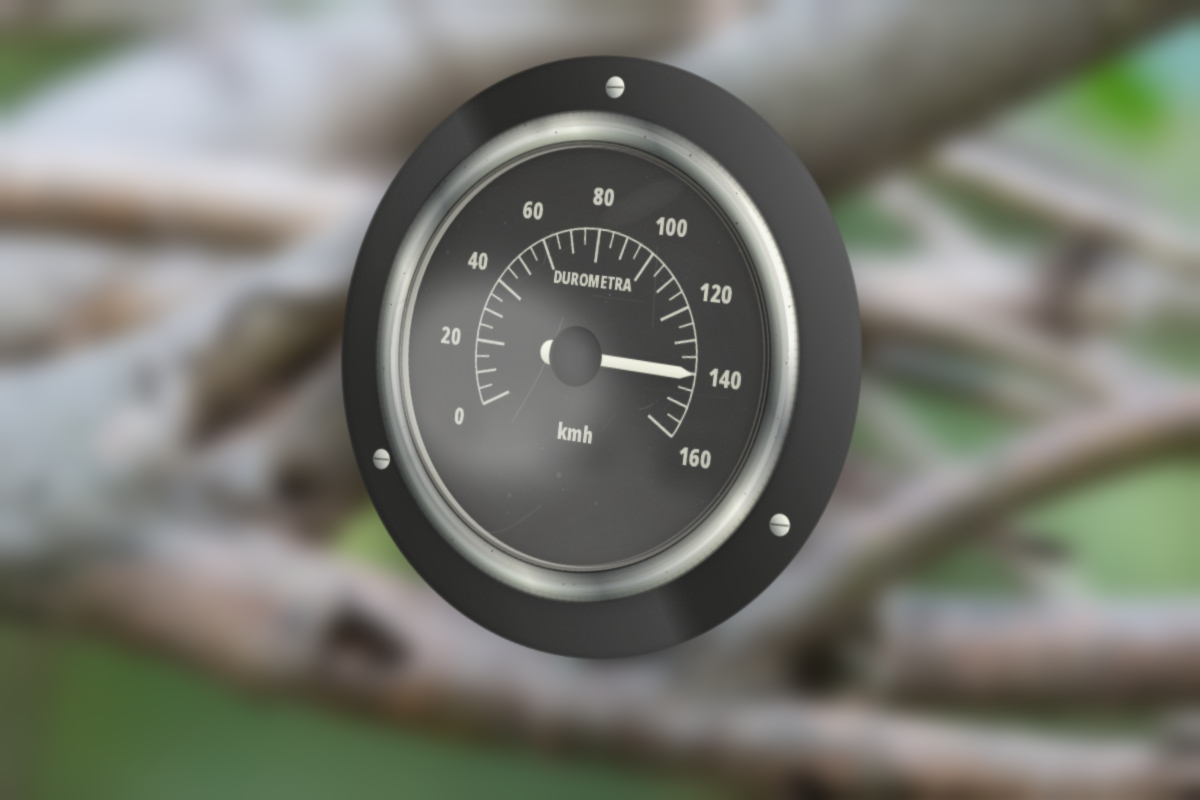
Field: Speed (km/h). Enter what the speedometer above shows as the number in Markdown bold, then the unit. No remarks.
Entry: **140** km/h
